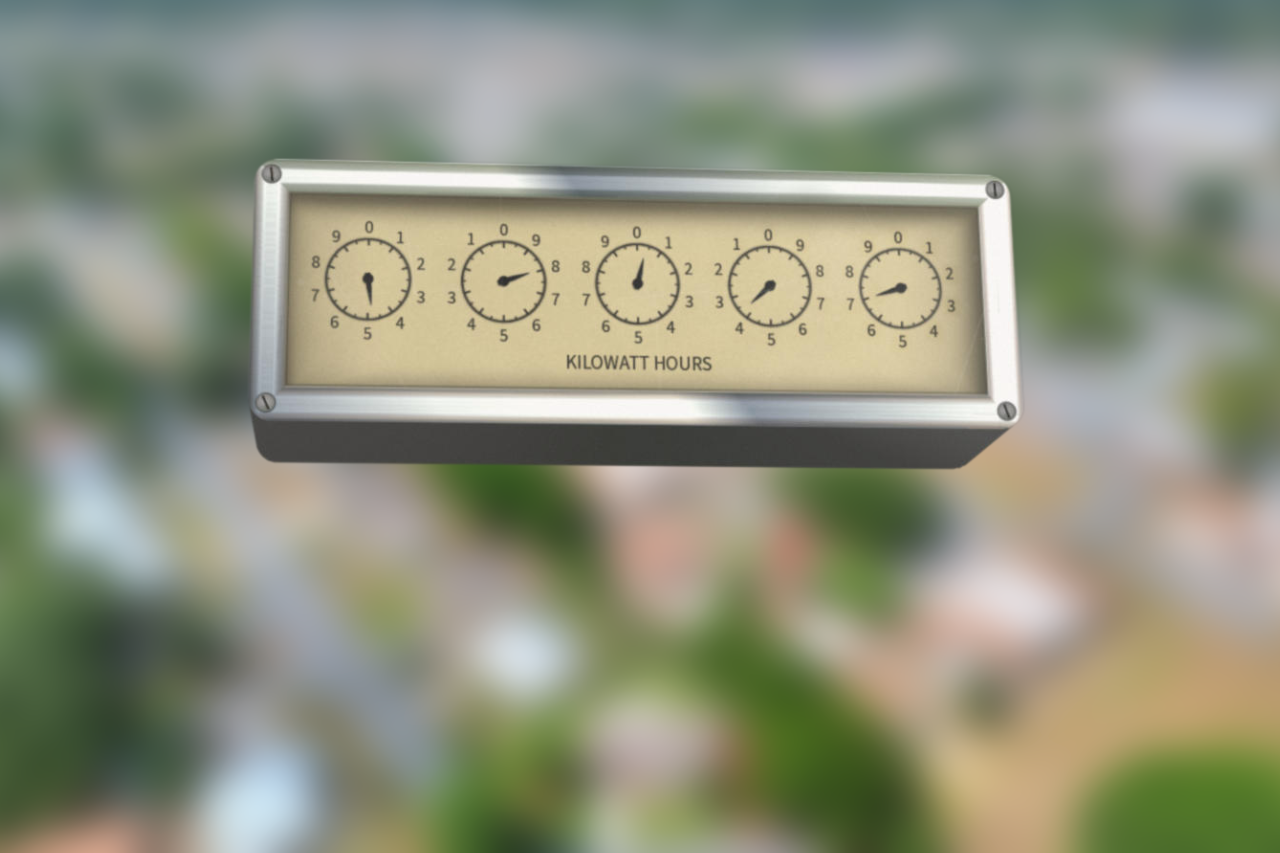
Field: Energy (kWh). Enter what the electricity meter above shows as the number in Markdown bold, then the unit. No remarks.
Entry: **48037** kWh
